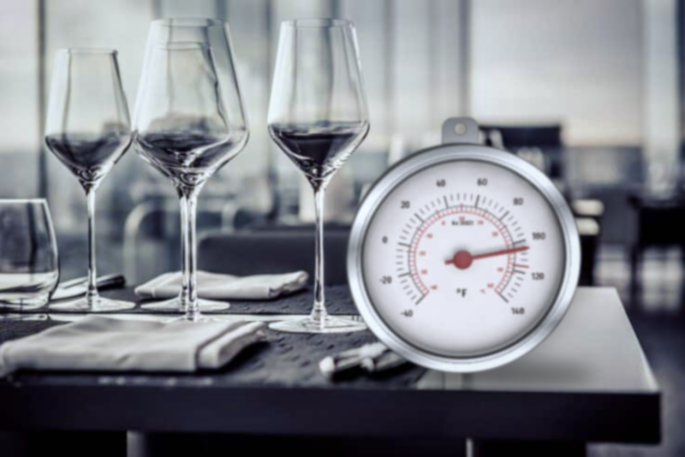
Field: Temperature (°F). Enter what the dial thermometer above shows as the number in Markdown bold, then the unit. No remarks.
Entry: **104** °F
